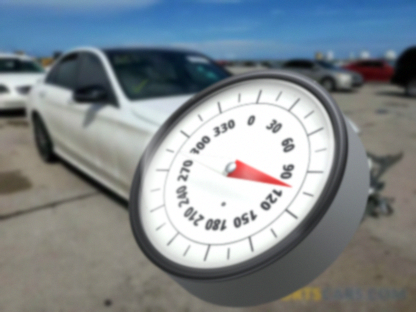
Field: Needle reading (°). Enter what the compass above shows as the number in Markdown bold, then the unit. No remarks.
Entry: **105** °
